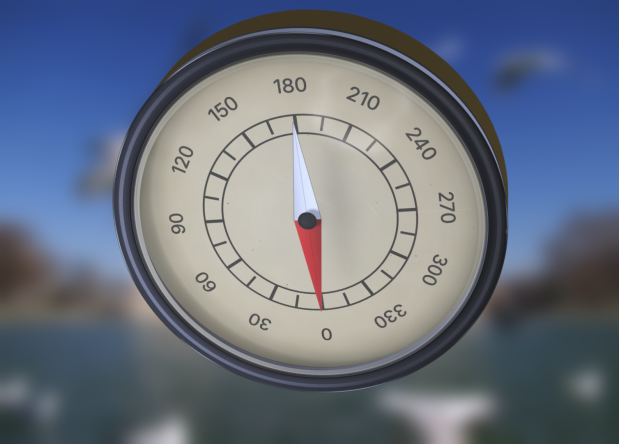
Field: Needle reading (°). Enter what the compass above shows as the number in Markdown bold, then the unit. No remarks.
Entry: **0** °
